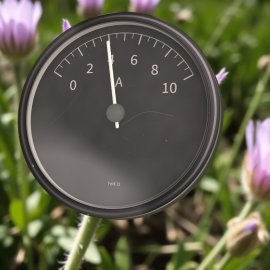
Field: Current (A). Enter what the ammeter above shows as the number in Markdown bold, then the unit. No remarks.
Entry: **4** A
